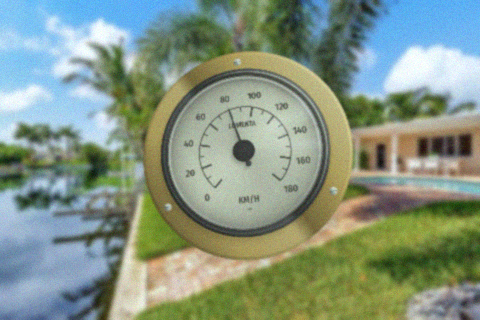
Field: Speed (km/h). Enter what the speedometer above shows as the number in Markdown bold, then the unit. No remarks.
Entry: **80** km/h
